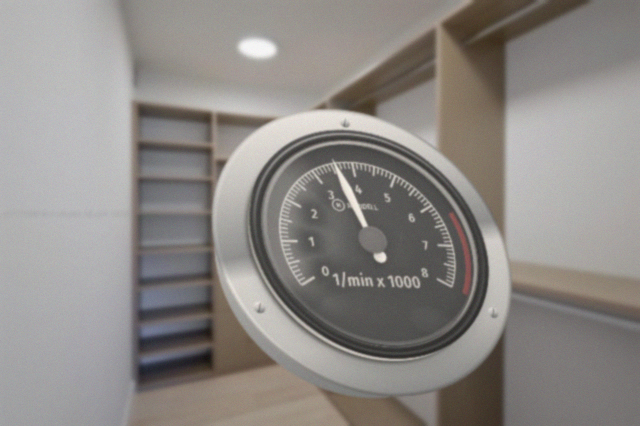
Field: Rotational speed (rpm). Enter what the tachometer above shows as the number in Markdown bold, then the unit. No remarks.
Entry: **3500** rpm
